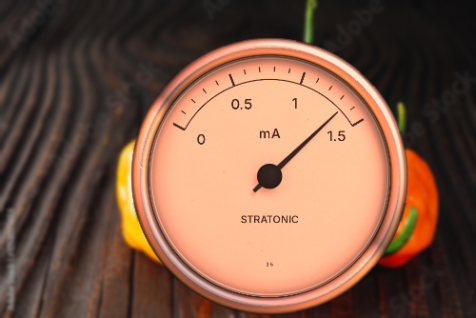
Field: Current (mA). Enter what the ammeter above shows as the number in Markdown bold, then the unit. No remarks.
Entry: **1.35** mA
